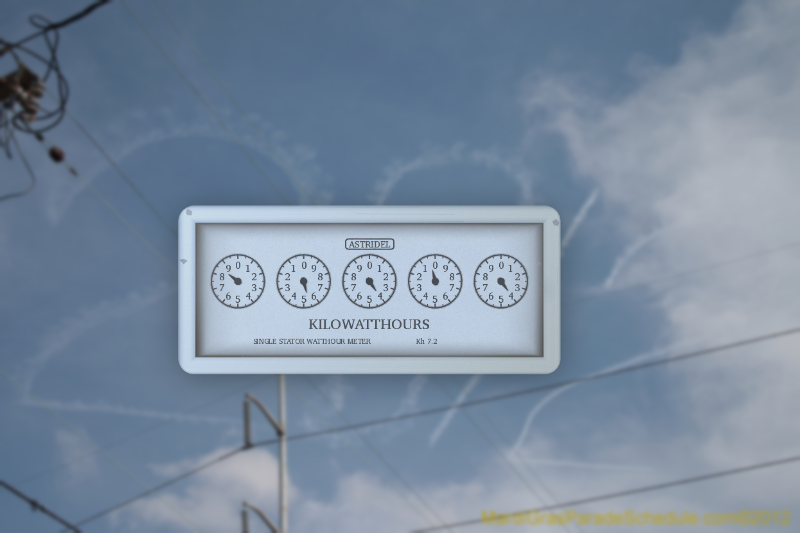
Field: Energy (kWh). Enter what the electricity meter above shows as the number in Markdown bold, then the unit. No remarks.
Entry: **85404** kWh
